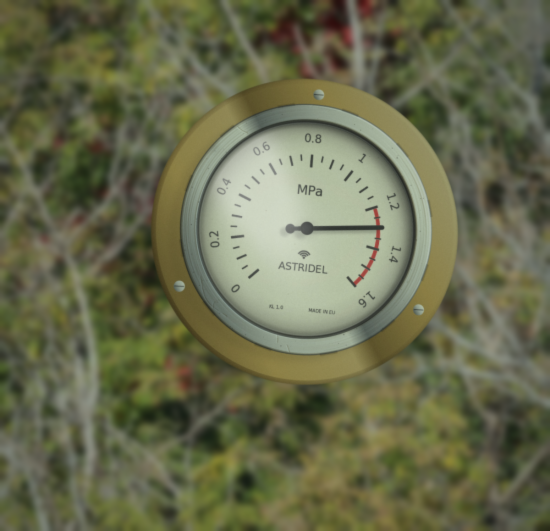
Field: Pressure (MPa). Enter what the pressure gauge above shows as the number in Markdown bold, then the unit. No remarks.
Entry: **1.3** MPa
